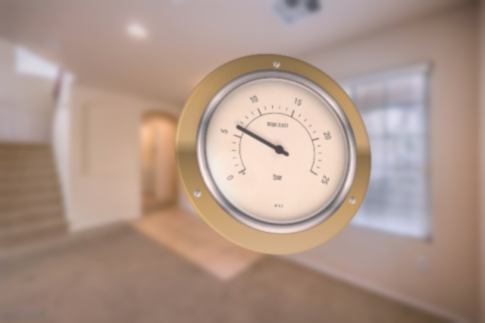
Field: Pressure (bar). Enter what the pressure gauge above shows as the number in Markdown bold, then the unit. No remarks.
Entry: **6** bar
